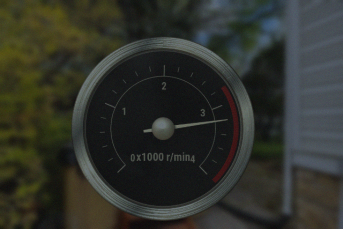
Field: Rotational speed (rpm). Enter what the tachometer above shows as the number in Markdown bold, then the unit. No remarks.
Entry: **3200** rpm
